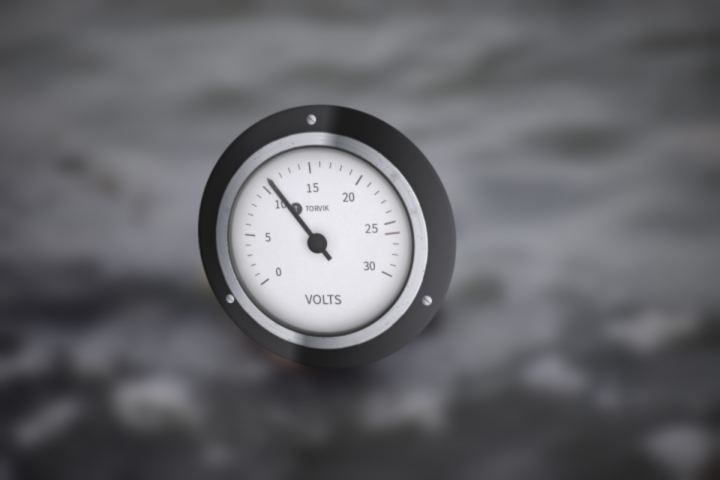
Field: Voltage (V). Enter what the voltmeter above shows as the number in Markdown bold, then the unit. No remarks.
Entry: **11** V
